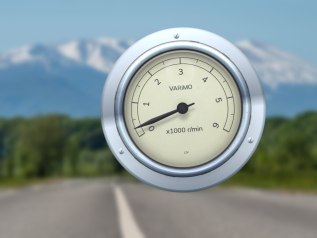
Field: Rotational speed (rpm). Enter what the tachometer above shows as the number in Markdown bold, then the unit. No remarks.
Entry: **250** rpm
